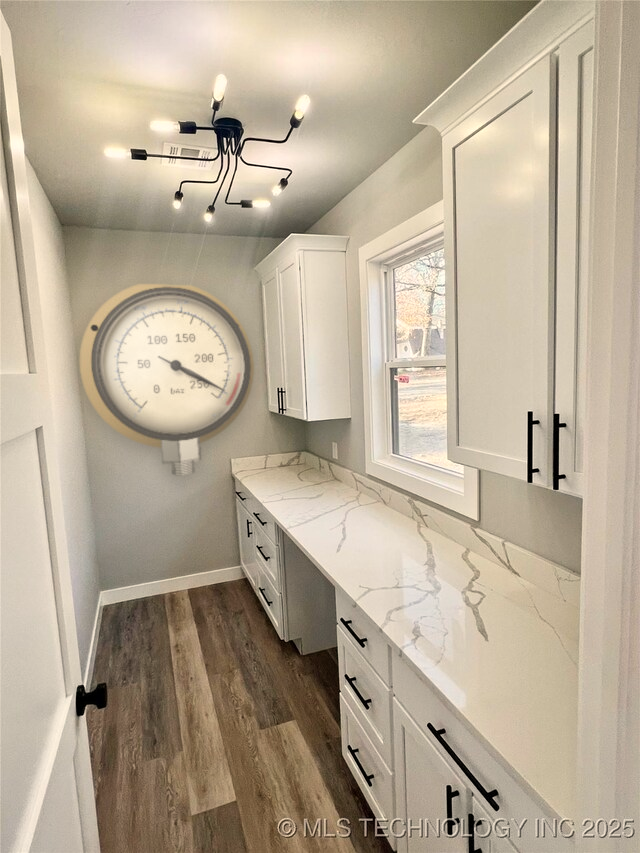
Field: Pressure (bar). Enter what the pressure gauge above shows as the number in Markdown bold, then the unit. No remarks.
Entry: **240** bar
